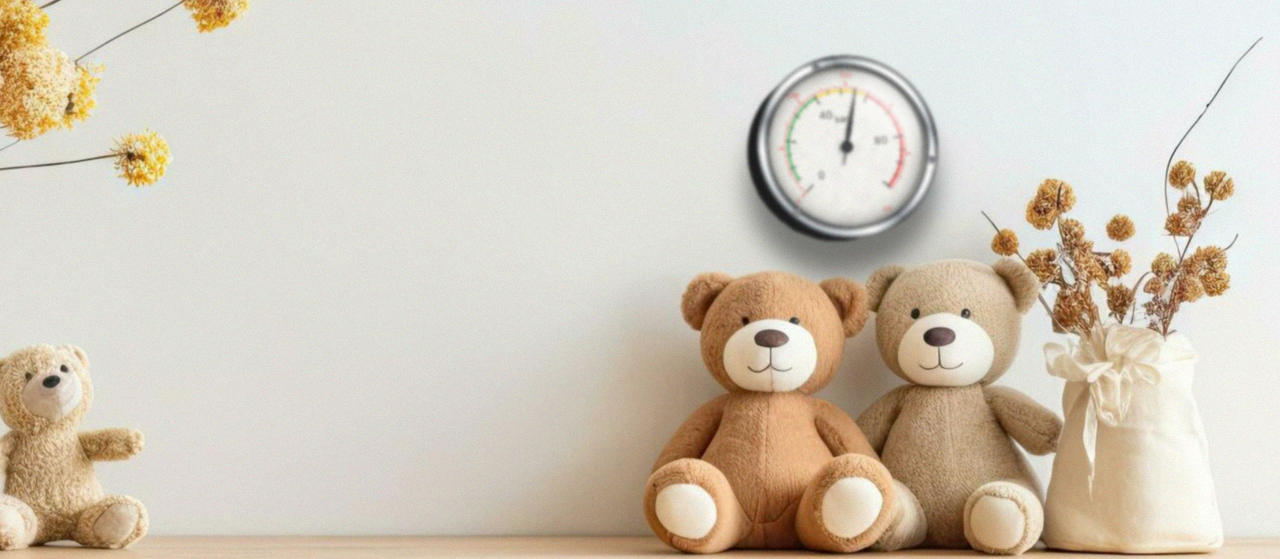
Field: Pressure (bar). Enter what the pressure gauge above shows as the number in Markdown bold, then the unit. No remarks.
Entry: **55** bar
